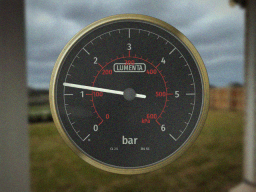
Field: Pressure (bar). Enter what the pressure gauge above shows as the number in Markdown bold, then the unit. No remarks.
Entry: **1.2** bar
